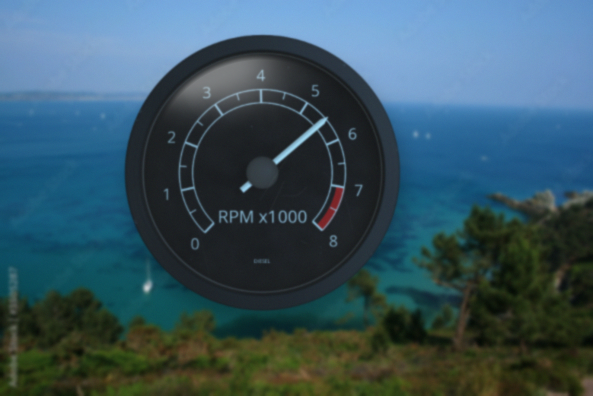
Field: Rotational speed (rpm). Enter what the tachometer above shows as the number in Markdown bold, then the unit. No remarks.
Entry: **5500** rpm
